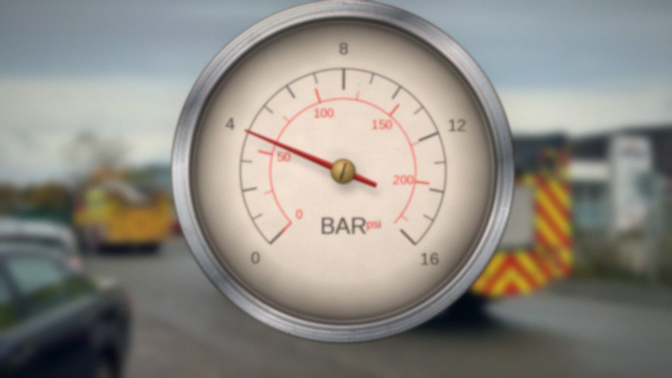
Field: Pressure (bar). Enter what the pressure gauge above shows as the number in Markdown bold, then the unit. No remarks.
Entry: **4** bar
